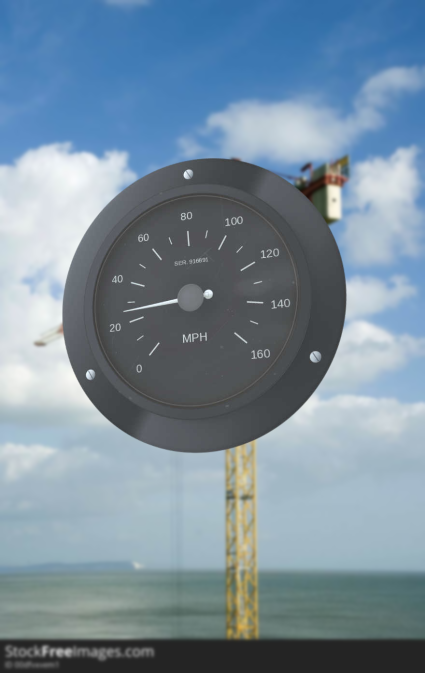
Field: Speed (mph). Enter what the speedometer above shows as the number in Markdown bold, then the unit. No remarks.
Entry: **25** mph
